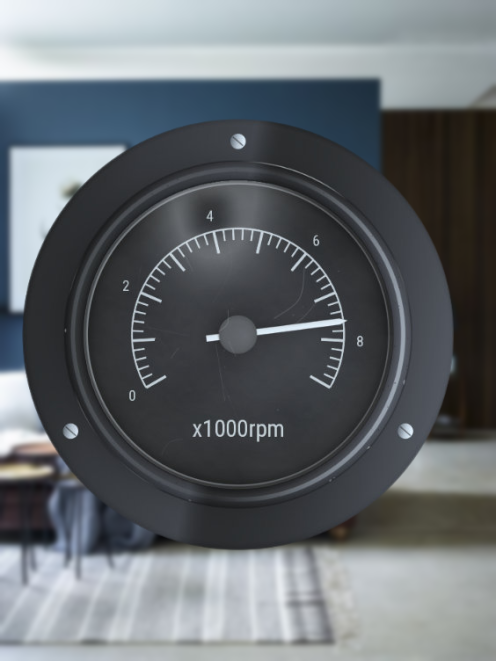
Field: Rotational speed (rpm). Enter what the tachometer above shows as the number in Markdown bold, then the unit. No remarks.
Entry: **7600** rpm
